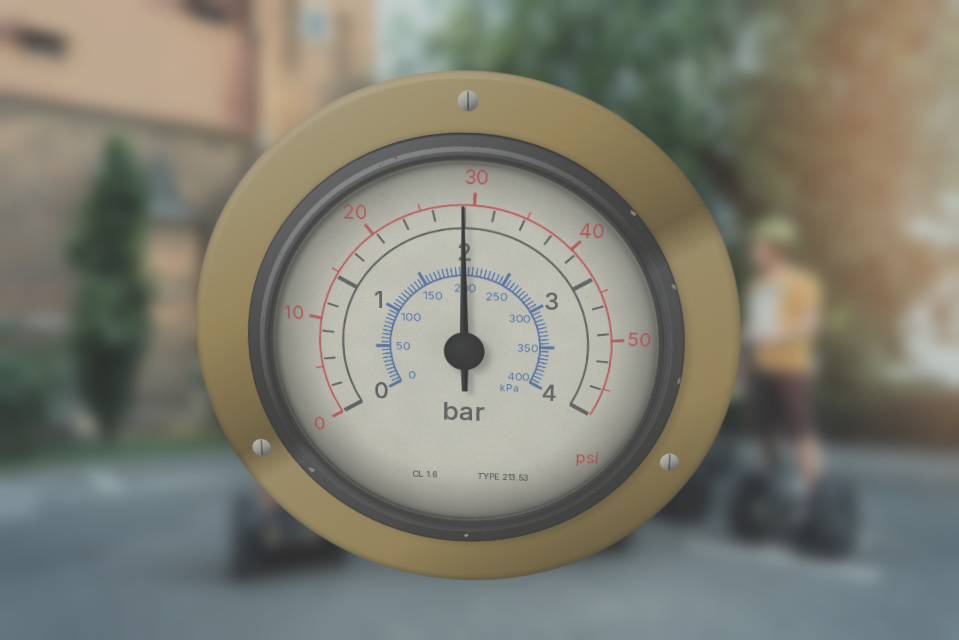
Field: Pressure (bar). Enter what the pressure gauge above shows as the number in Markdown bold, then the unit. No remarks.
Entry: **2** bar
